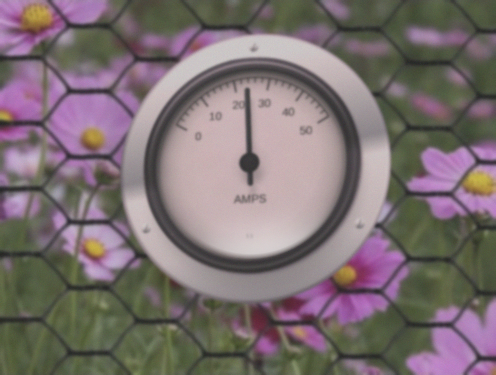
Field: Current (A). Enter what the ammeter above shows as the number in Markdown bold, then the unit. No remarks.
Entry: **24** A
